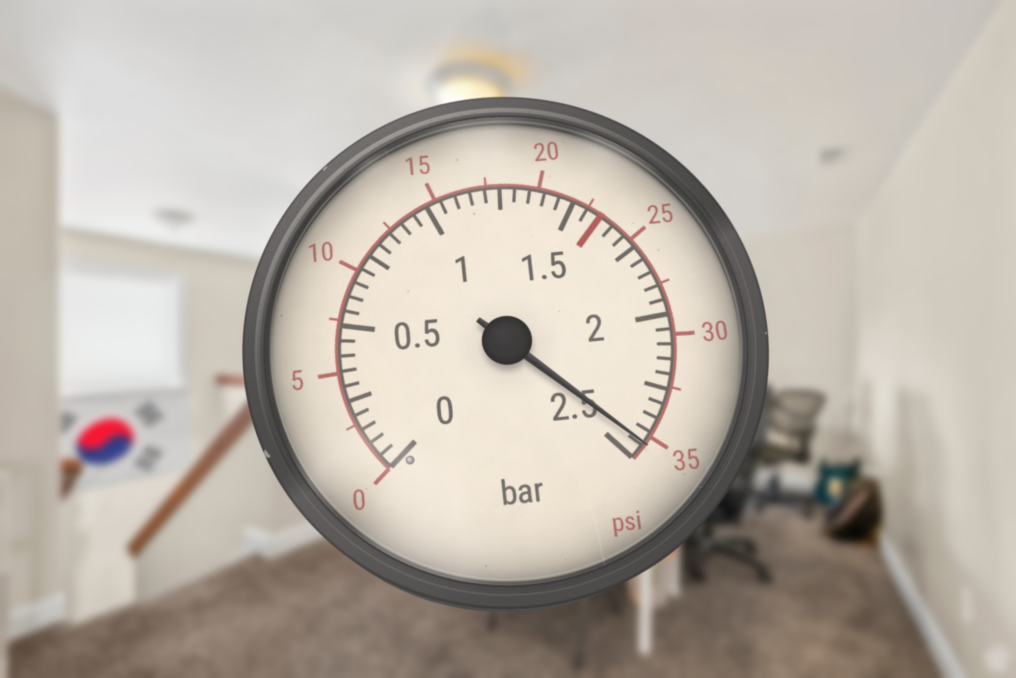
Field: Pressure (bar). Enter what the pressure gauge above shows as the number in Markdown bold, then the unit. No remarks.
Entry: **2.45** bar
